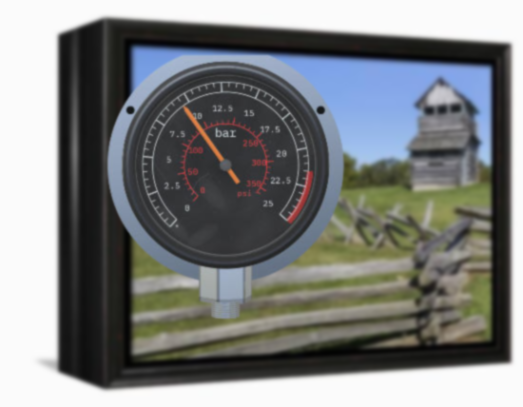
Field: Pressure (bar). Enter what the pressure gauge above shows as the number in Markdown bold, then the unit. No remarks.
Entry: **9.5** bar
